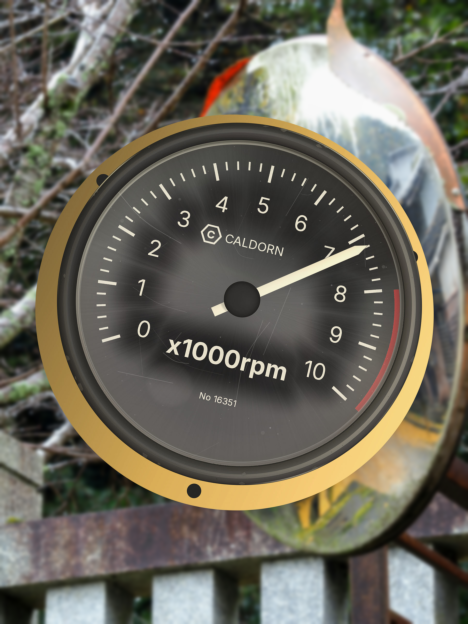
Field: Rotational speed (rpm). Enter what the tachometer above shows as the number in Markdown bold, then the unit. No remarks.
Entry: **7200** rpm
